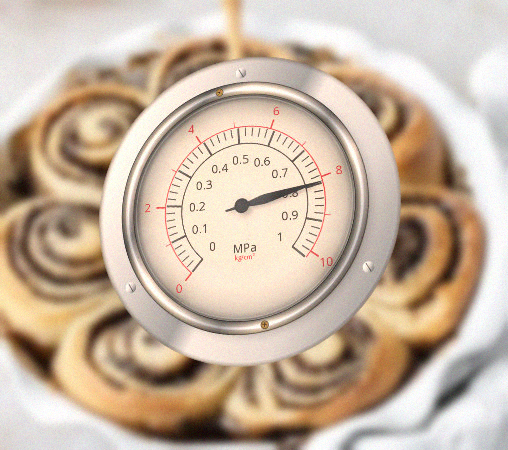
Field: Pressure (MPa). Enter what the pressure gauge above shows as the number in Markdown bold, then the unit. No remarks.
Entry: **0.8** MPa
